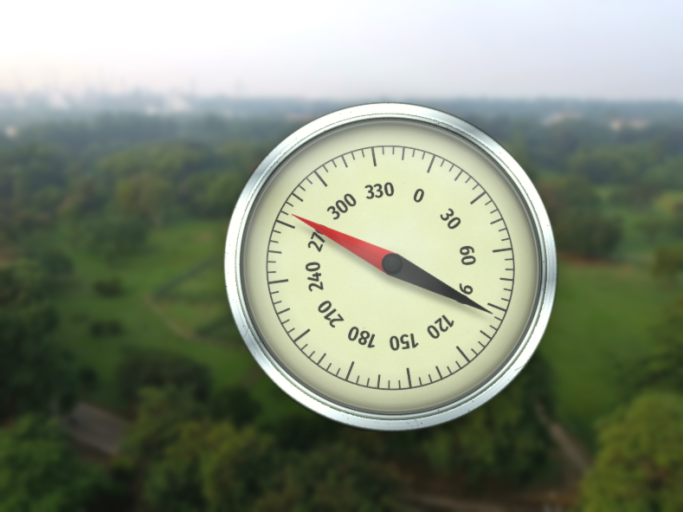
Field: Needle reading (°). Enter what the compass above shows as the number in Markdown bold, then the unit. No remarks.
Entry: **275** °
